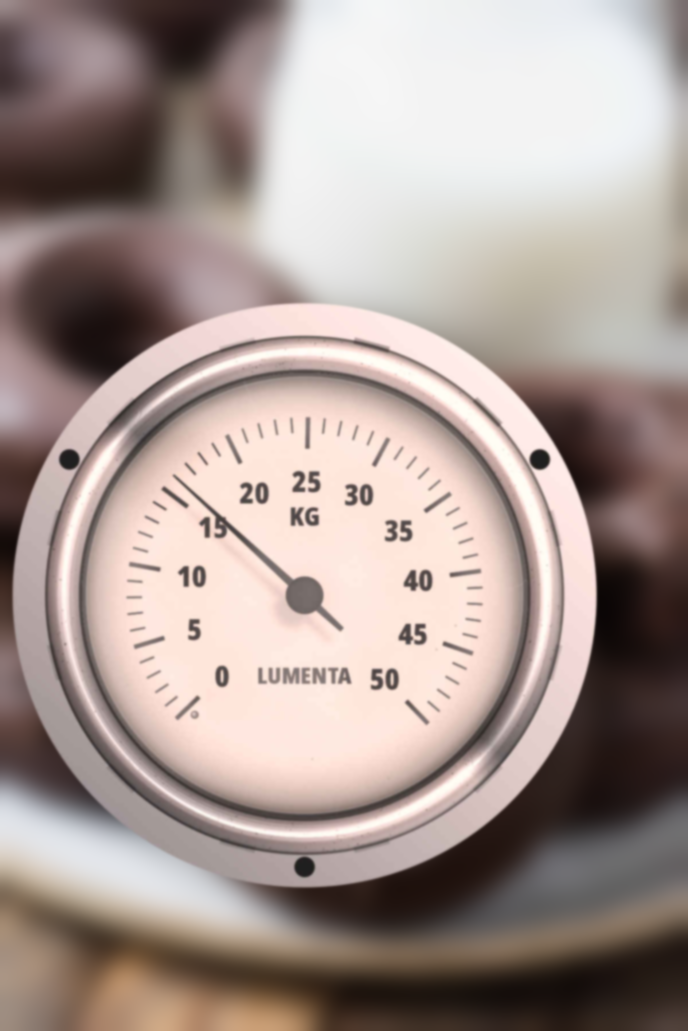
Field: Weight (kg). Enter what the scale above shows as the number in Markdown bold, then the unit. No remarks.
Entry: **16** kg
